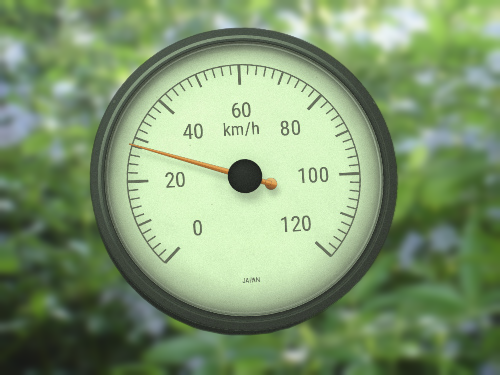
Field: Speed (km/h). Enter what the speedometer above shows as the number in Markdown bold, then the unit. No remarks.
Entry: **28** km/h
